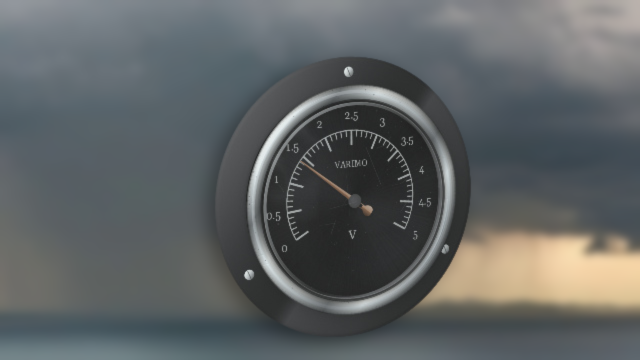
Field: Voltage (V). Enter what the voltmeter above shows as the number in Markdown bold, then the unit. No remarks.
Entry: **1.4** V
